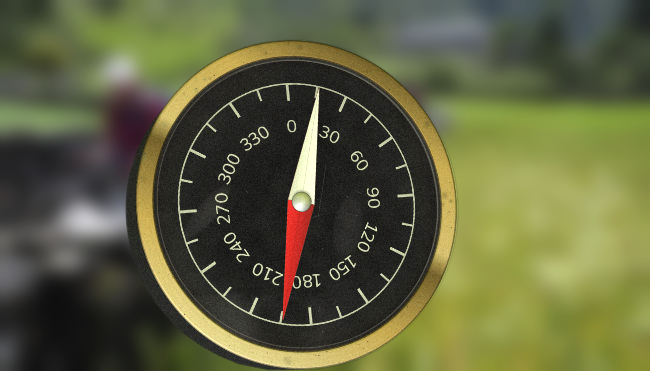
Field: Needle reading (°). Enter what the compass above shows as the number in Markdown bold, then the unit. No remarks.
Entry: **195** °
